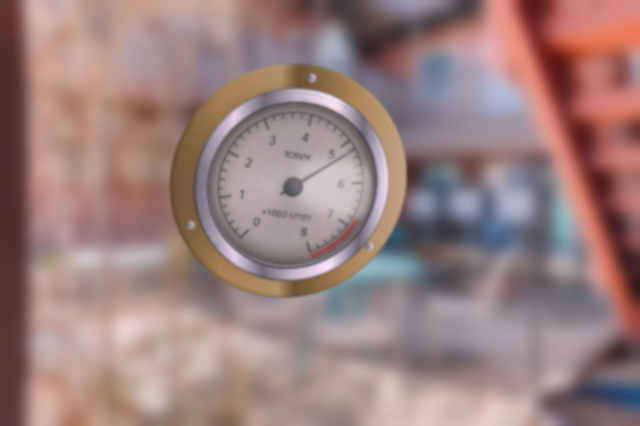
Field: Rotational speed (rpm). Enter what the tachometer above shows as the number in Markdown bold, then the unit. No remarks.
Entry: **5200** rpm
